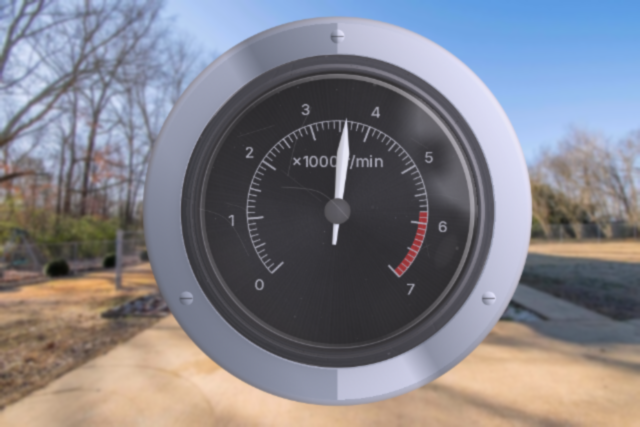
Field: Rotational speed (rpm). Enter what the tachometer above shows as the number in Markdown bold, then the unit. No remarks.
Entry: **3600** rpm
